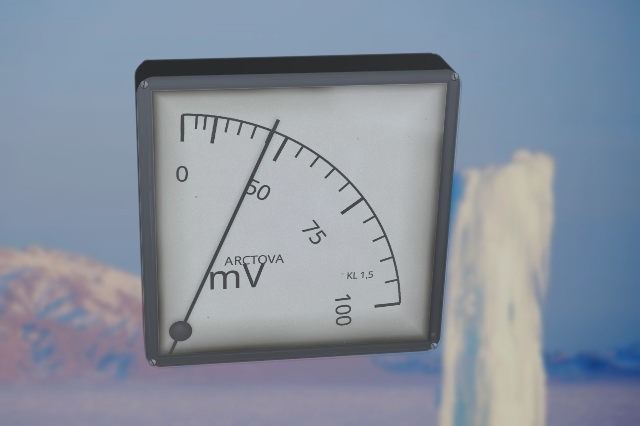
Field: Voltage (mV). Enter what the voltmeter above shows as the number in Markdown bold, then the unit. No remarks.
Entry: **45** mV
